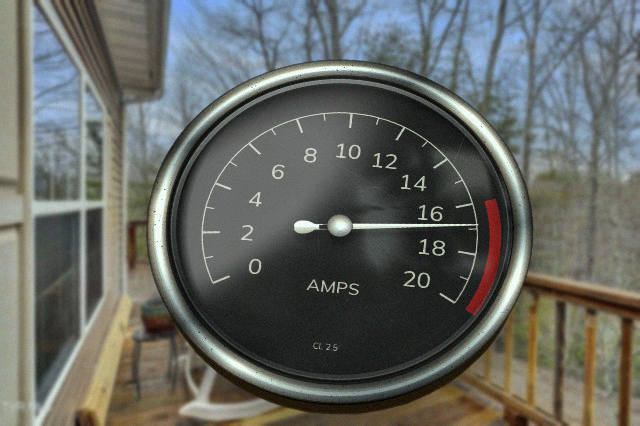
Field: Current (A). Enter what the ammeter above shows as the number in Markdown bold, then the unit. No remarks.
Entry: **17** A
